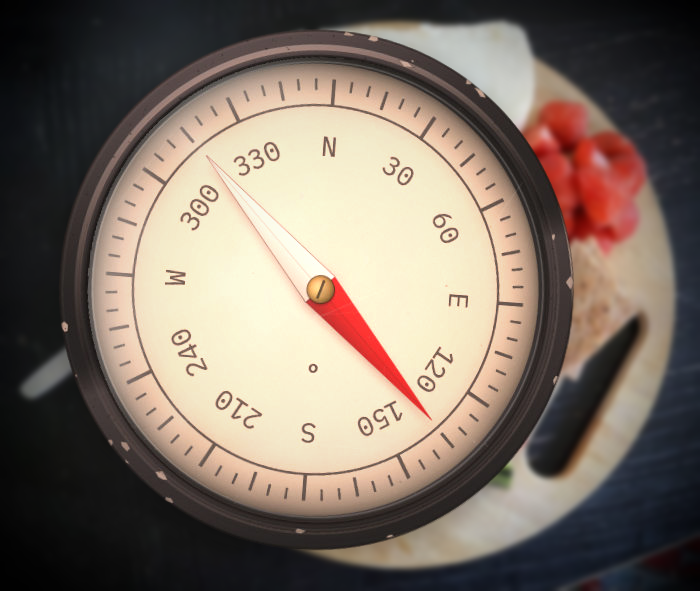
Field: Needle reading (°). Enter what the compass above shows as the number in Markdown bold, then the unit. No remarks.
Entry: **135** °
